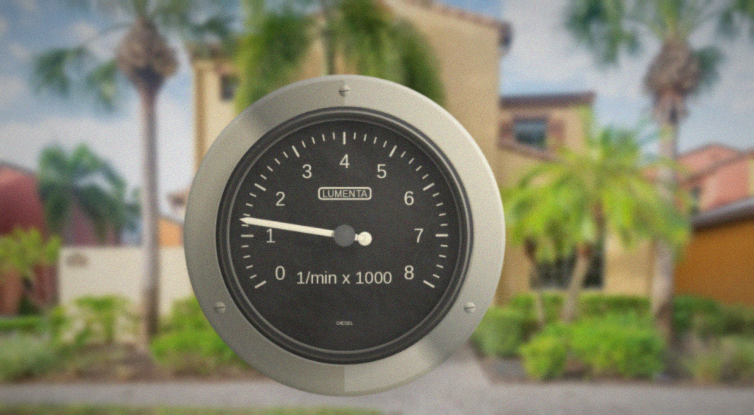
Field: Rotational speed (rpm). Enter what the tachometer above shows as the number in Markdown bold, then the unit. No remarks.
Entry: **1300** rpm
